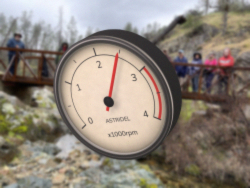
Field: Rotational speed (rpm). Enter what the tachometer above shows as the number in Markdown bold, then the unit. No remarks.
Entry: **2500** rpm
